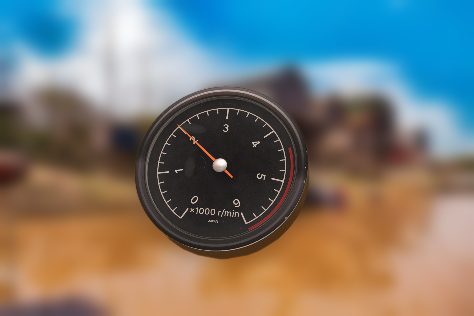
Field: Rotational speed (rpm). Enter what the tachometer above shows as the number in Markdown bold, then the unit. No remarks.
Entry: **2000** rpm
